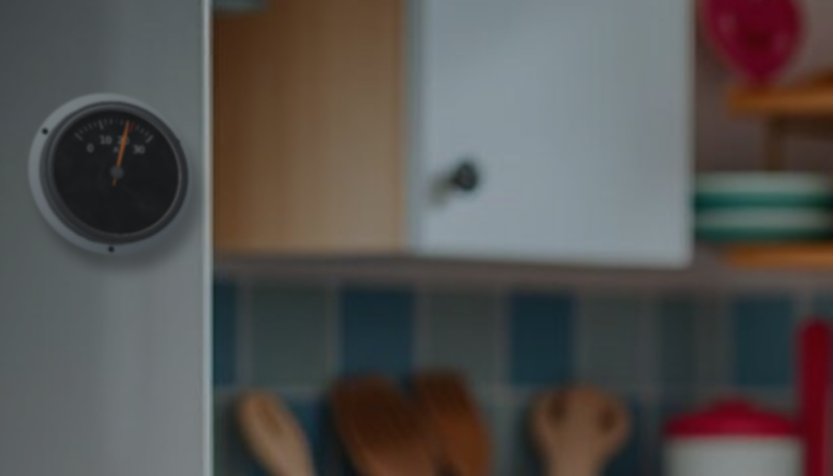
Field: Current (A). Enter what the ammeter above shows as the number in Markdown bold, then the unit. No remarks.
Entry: **20** A
